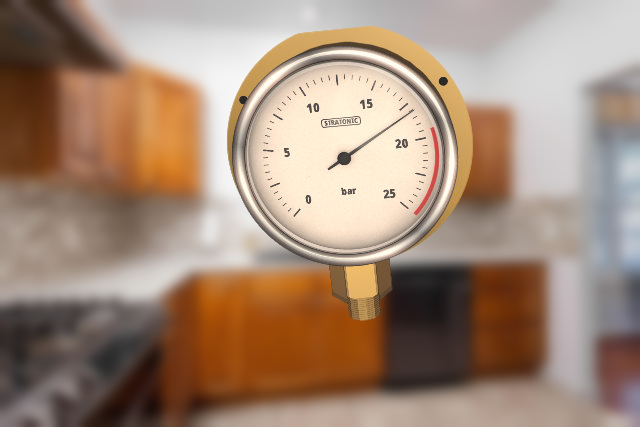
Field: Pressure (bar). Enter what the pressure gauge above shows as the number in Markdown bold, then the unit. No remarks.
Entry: **18** bar
